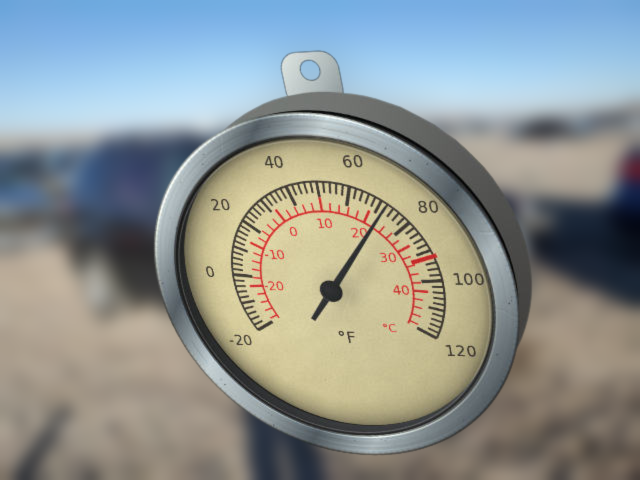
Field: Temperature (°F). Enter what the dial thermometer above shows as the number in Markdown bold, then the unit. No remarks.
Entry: **72** °F
